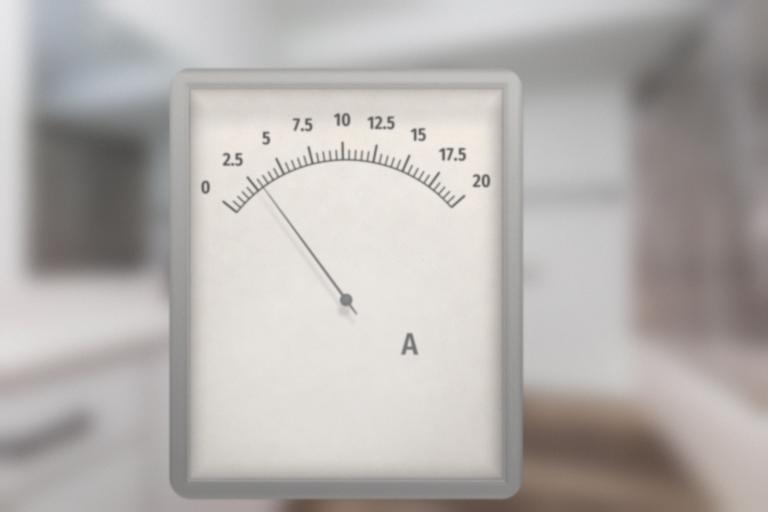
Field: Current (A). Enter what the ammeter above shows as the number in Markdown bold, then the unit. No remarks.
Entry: **3** A
